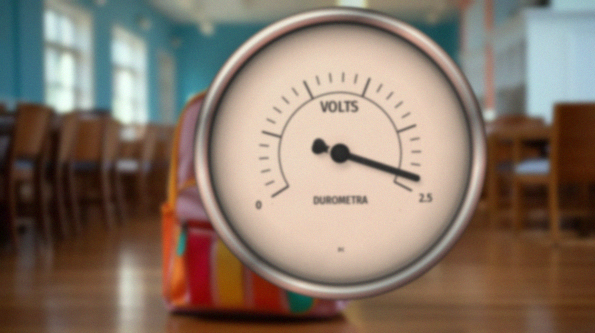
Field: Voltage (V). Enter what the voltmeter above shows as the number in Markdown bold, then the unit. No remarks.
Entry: **2.4** V
